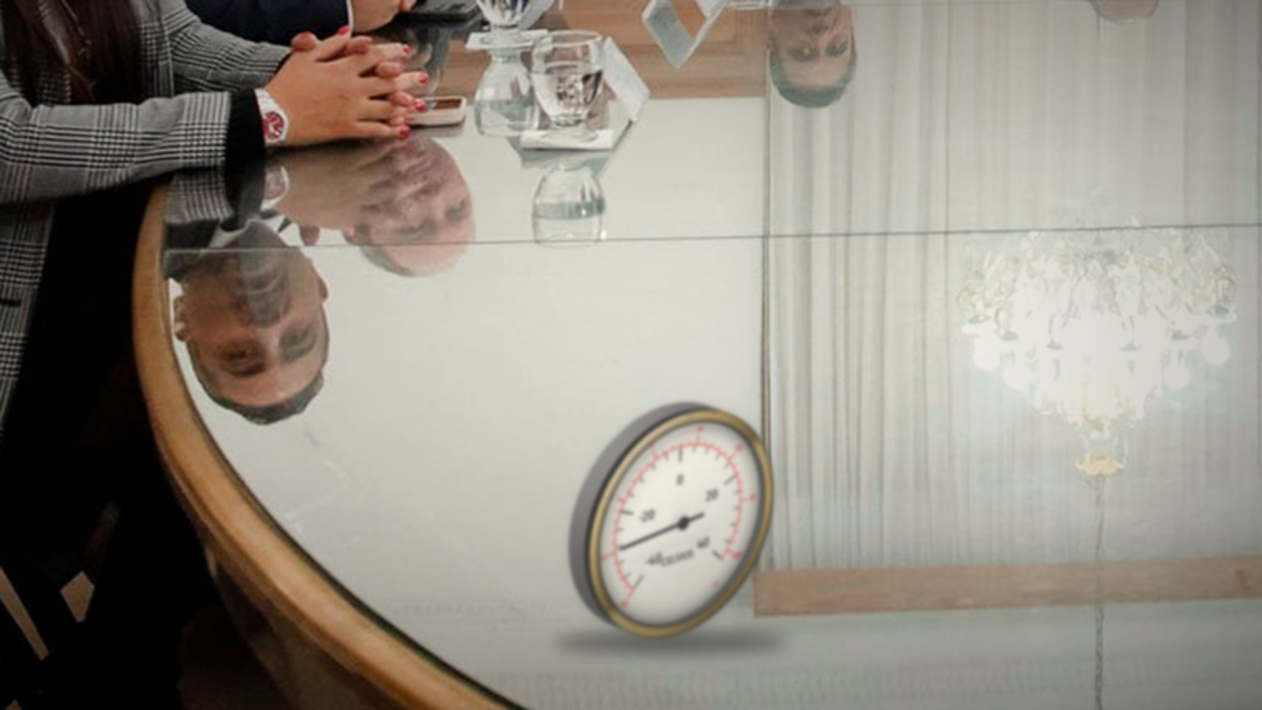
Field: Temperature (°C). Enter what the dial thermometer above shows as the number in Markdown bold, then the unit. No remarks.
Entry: **-28** °C
